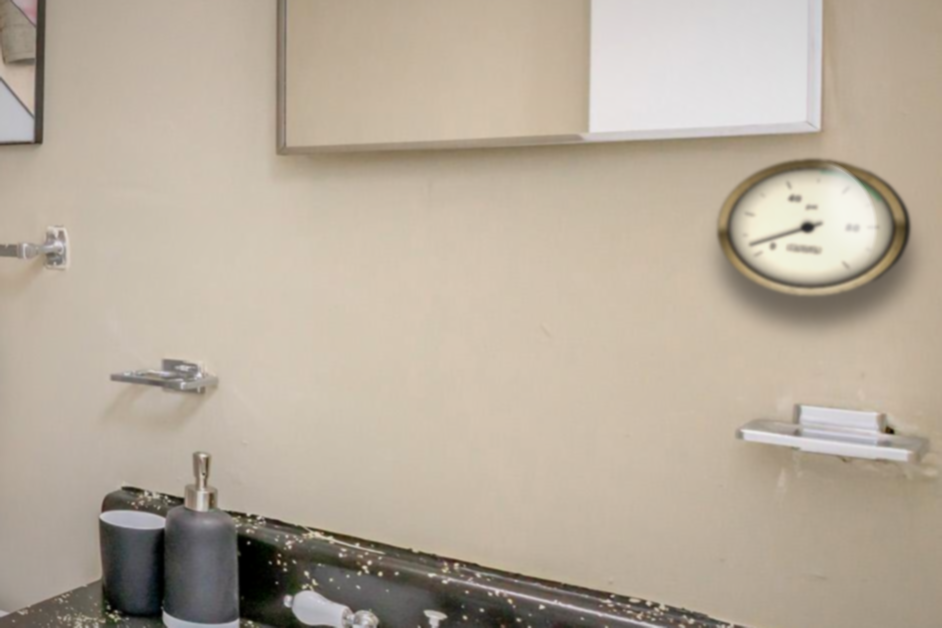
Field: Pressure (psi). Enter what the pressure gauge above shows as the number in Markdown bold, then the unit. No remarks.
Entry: **5** psi
